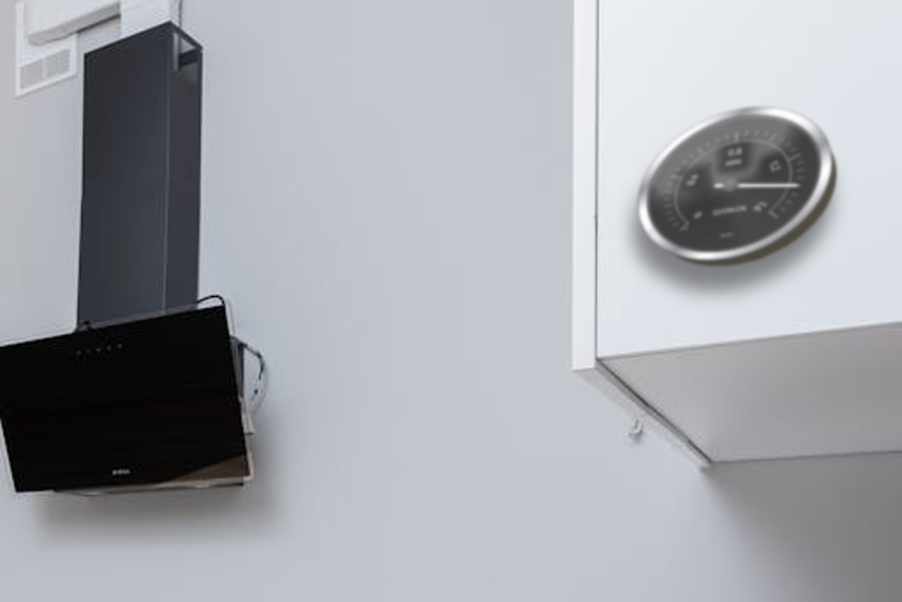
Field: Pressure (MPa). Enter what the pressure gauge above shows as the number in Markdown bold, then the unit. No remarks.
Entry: **1.4** MPa
